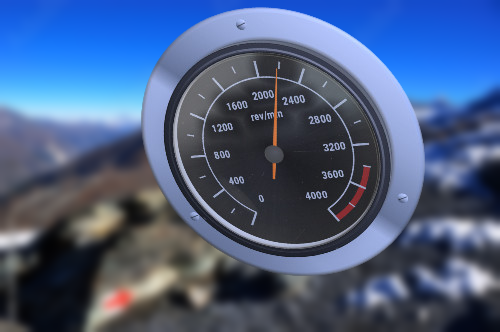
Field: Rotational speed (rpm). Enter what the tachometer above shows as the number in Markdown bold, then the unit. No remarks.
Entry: **2200** rpm
